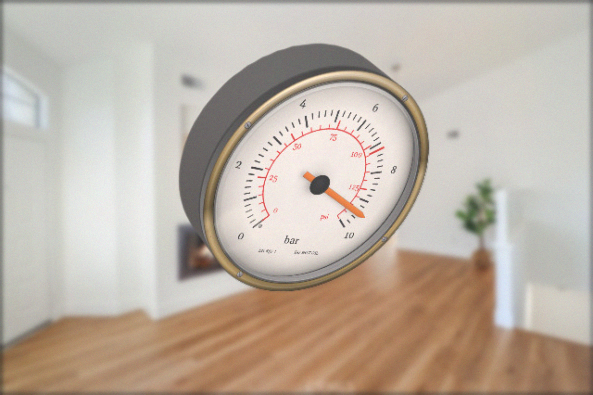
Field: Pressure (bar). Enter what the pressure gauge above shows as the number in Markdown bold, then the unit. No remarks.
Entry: **9.4** bar
